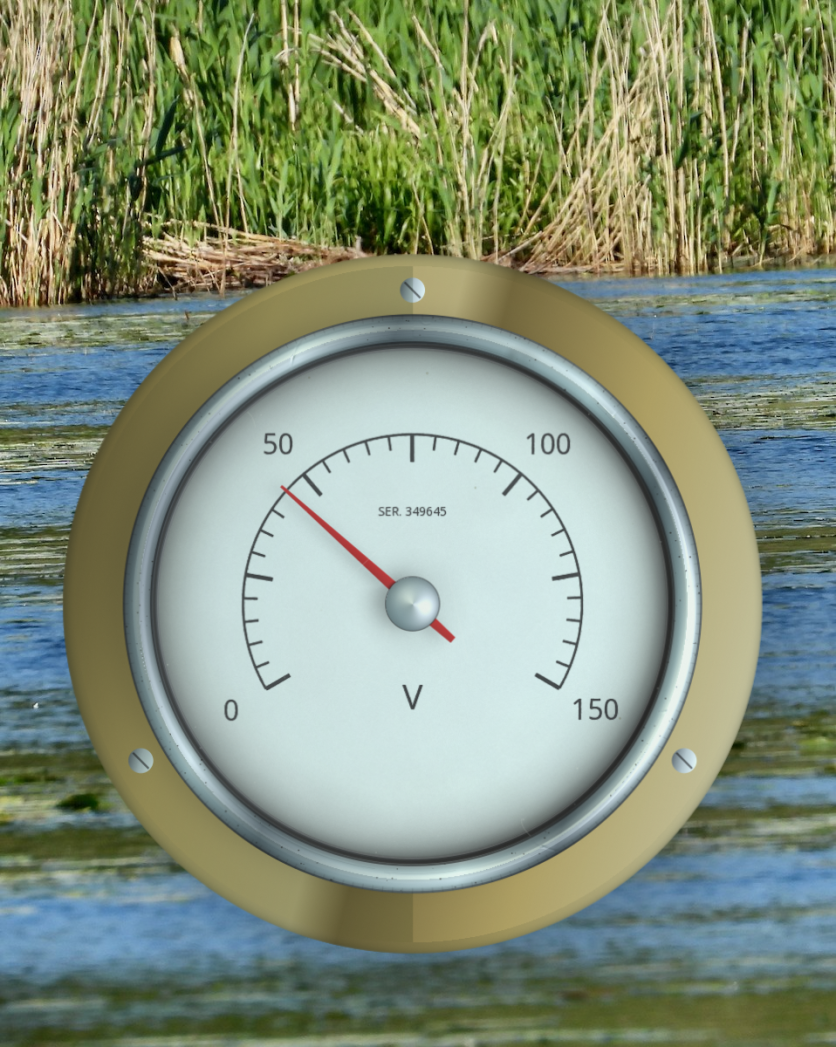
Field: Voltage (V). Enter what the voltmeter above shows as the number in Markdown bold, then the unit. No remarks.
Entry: **45** V
